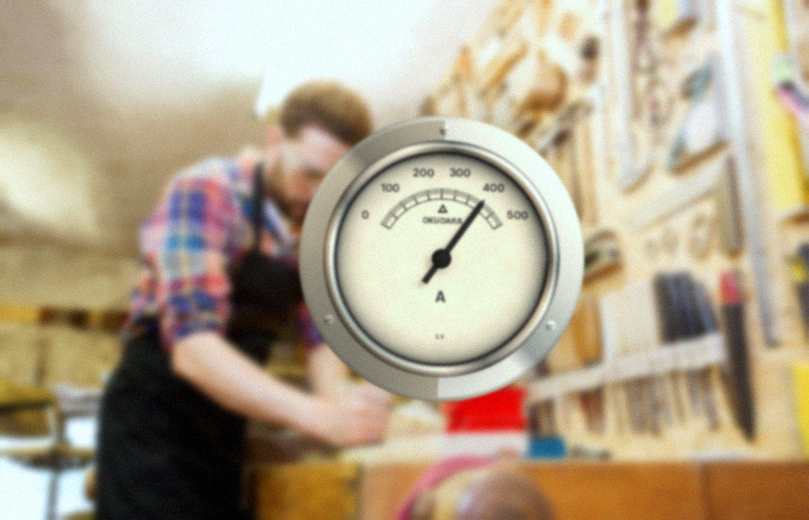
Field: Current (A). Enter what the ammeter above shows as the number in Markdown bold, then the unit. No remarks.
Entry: **400** A
